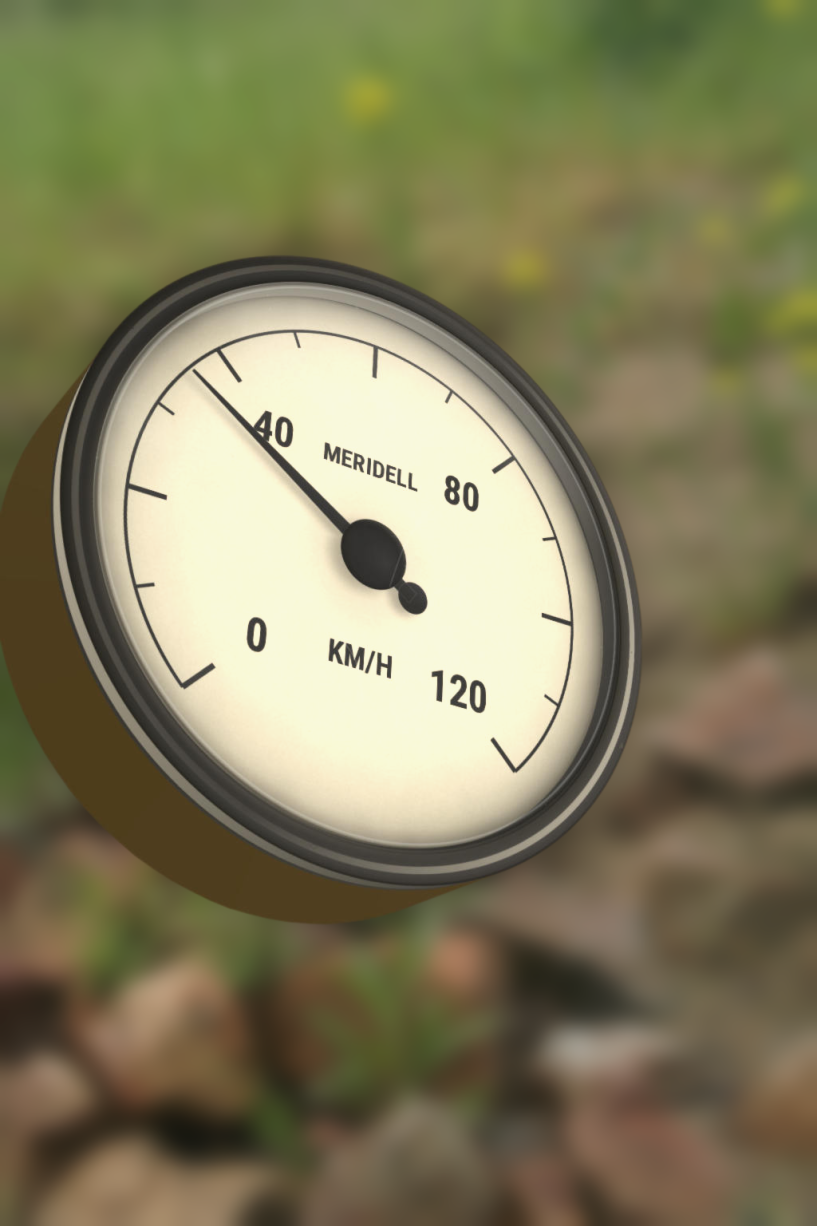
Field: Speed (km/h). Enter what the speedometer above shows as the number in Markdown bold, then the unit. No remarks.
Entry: **35** km/h
